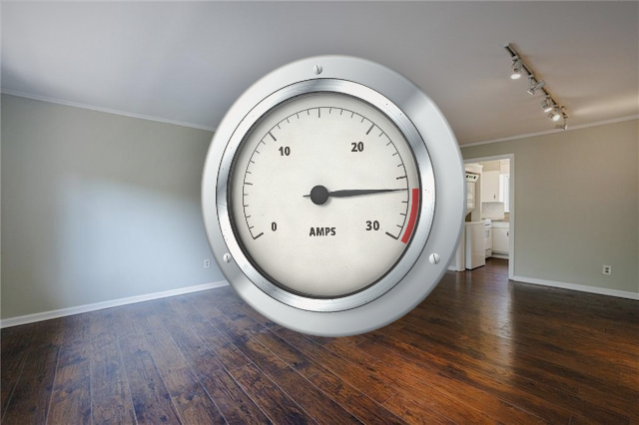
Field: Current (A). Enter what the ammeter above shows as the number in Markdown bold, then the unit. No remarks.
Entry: **26** A
